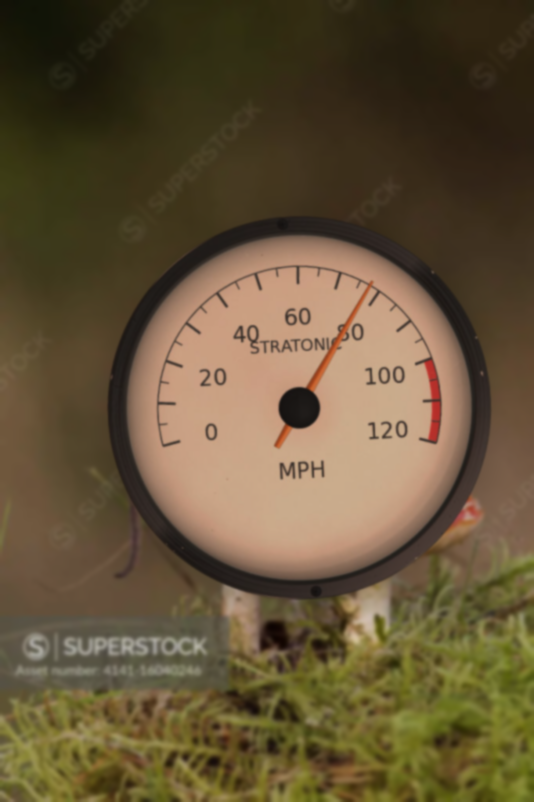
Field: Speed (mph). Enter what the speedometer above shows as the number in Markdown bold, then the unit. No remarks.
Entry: **77.5** mph
